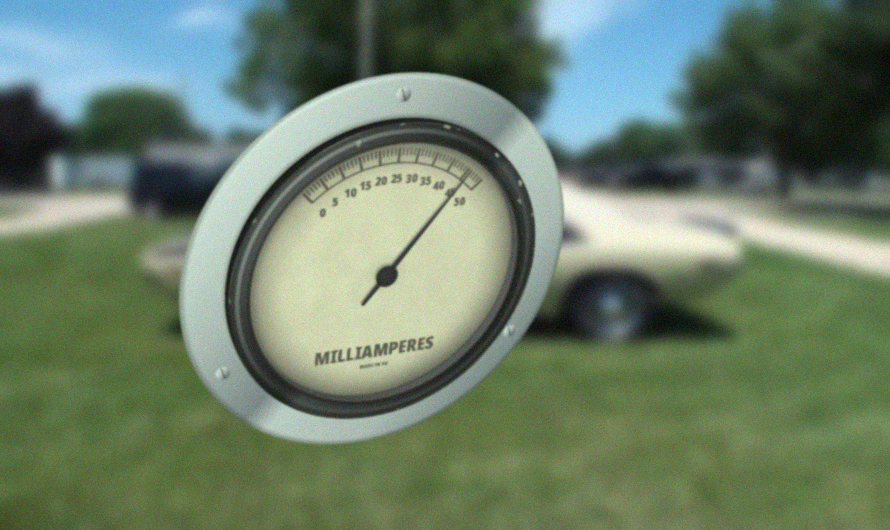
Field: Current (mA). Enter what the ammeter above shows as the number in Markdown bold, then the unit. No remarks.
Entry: **45** mA
